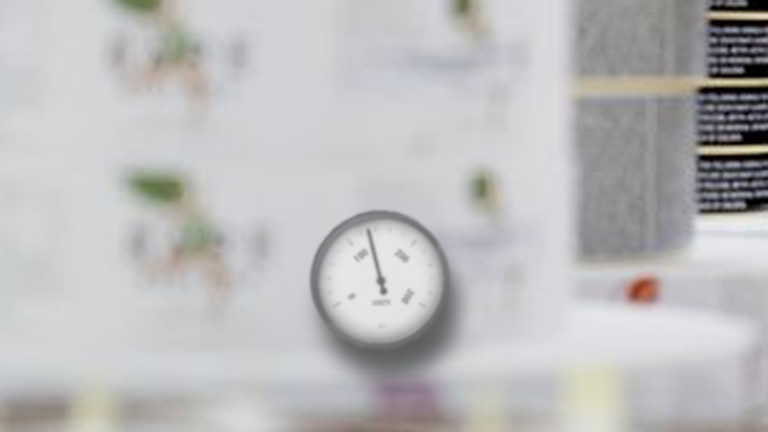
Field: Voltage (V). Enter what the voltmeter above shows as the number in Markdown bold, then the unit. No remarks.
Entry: **130** V
